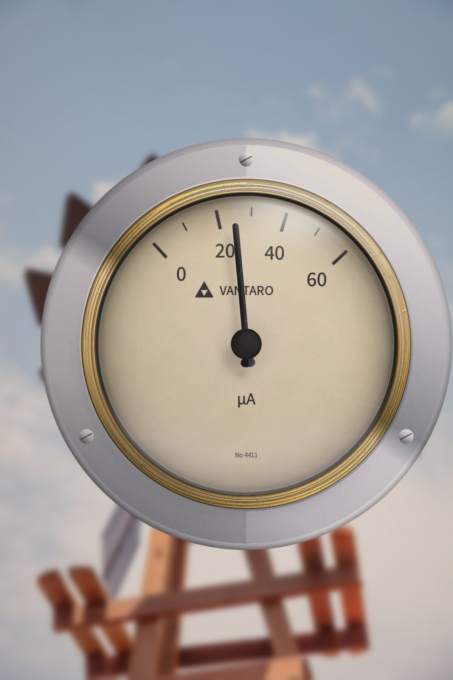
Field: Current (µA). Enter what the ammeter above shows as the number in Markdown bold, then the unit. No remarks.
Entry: **25** µA
